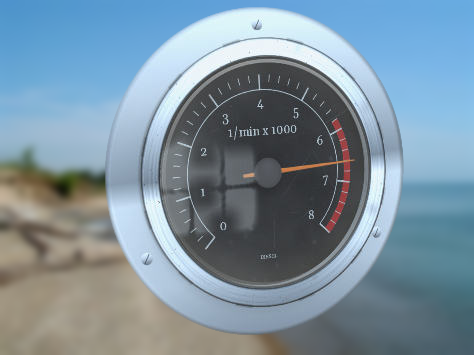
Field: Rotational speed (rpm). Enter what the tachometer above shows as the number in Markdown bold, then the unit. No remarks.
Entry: **6600** rpm
